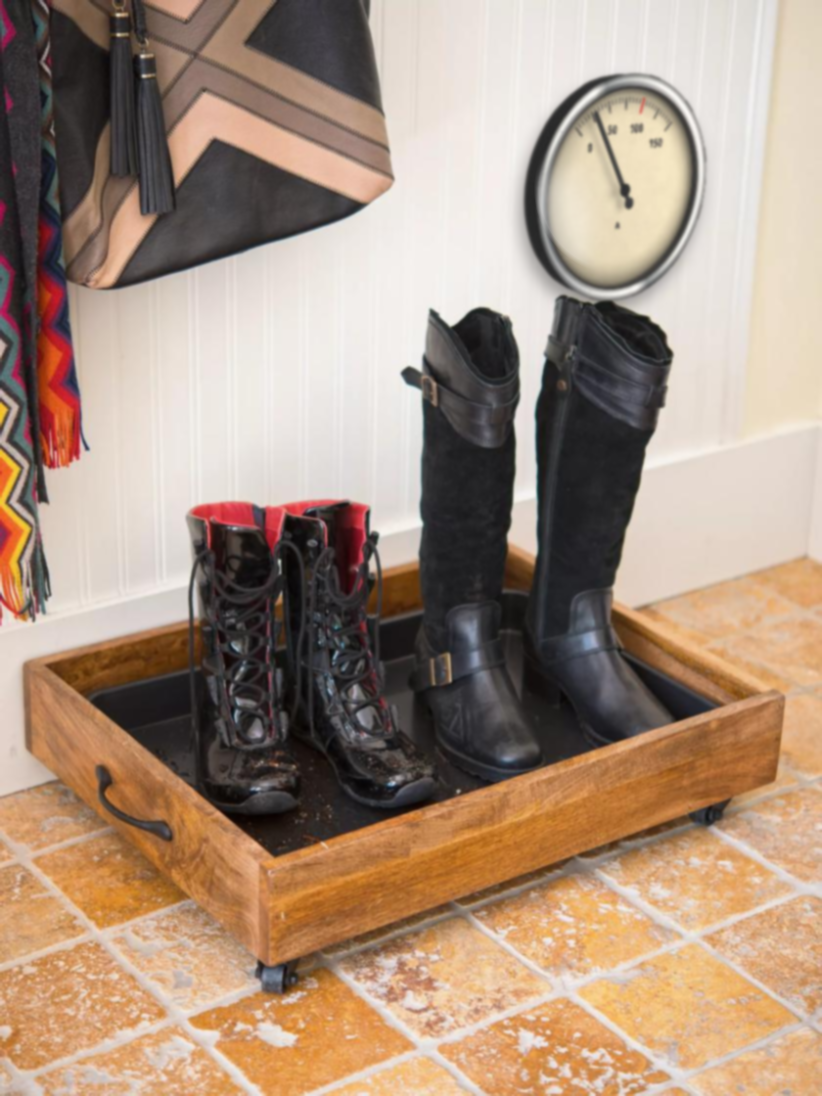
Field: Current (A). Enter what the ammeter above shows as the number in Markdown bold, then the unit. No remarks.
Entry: **25** A
